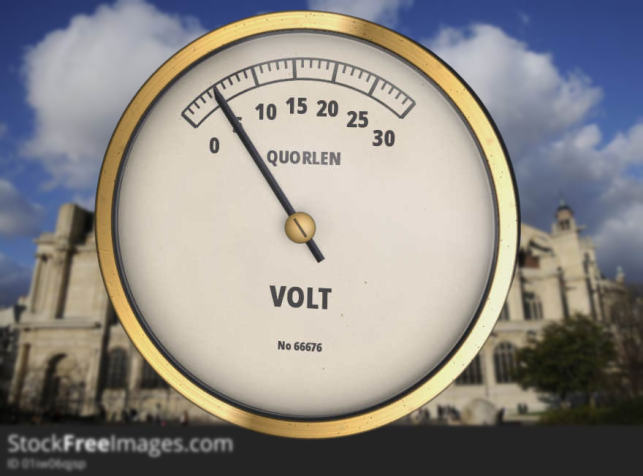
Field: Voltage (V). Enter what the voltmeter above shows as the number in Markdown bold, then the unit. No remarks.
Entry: **5** V
